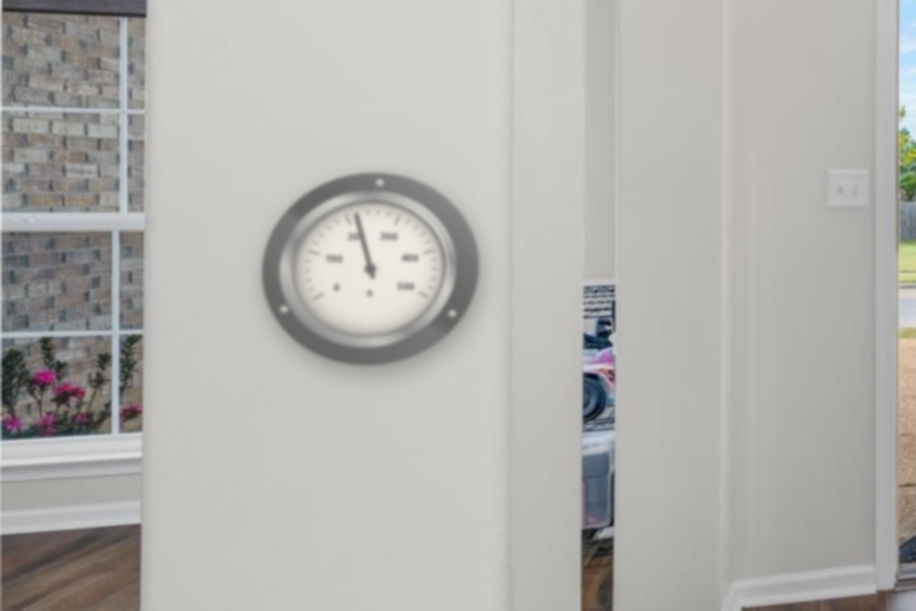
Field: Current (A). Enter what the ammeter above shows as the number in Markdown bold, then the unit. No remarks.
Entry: **220** A
